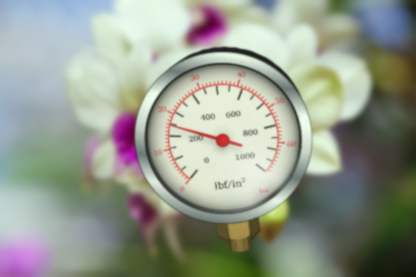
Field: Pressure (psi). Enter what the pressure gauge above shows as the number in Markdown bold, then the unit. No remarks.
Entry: **250** psi
